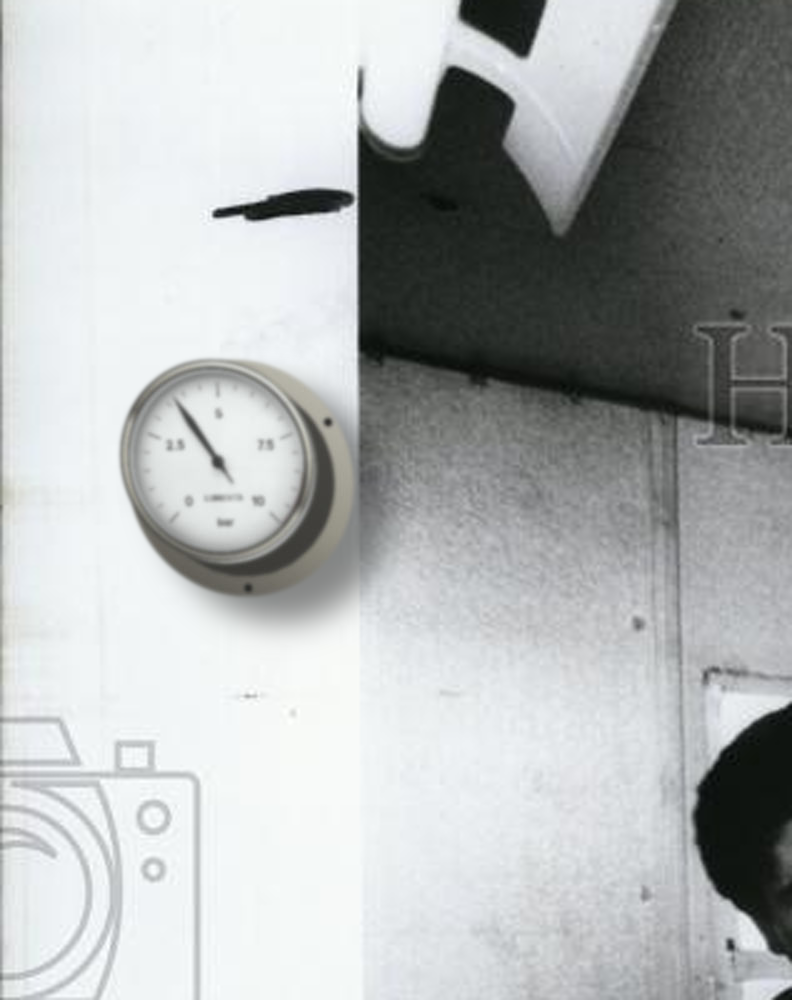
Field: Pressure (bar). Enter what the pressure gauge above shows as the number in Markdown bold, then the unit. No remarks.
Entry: **3.75** bar
